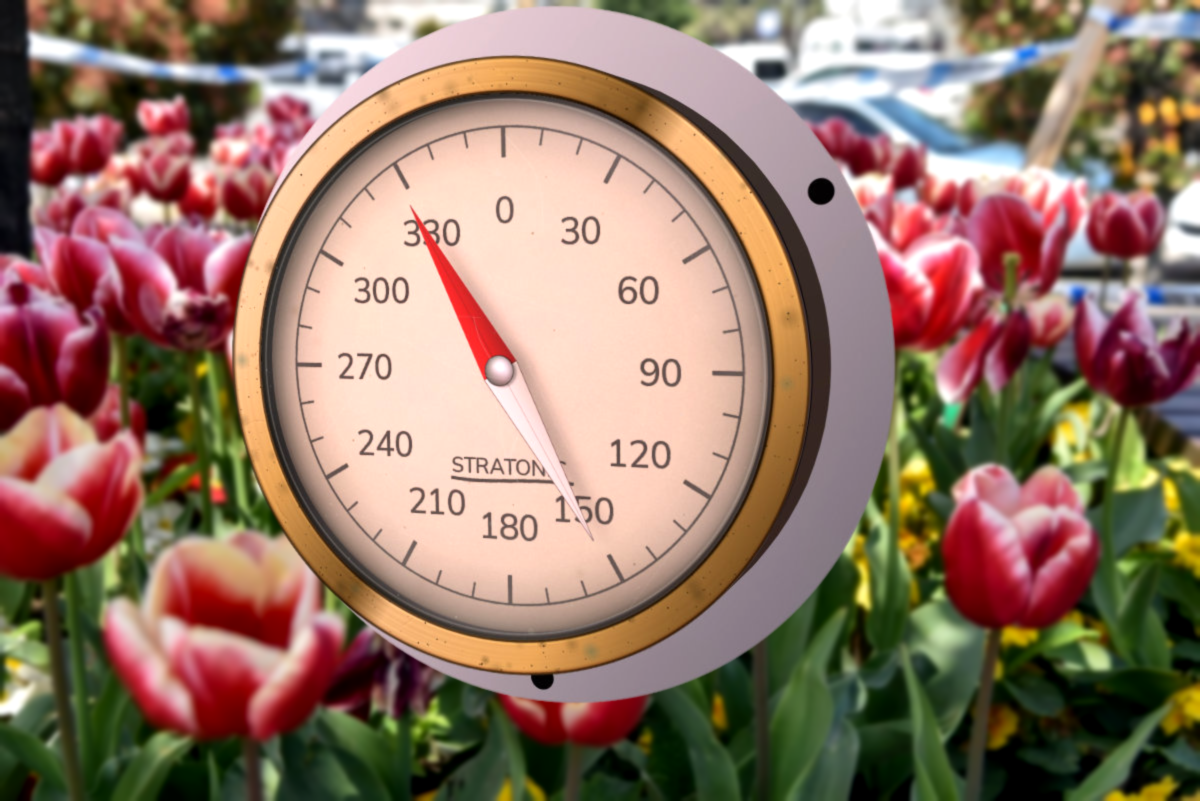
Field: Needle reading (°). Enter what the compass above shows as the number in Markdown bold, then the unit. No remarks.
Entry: **330** °
